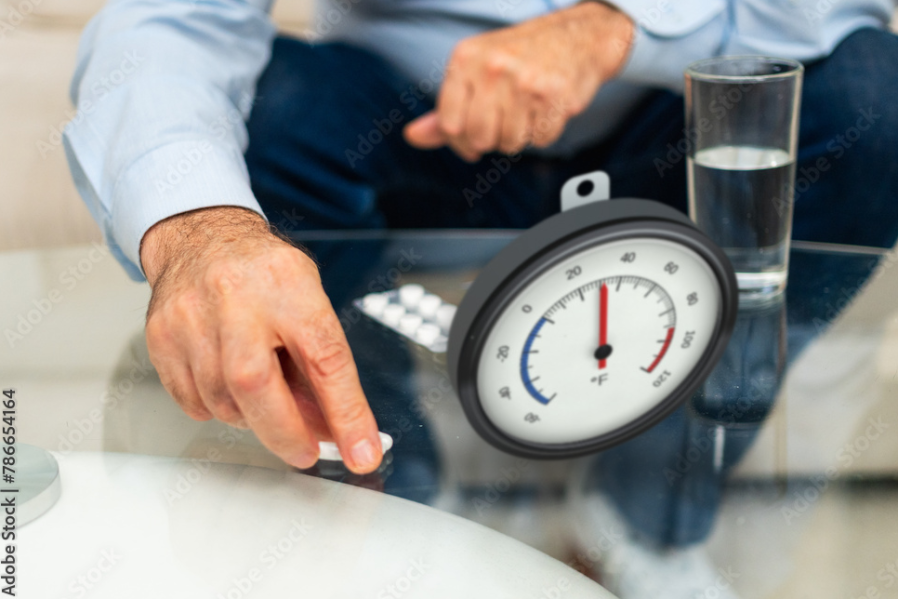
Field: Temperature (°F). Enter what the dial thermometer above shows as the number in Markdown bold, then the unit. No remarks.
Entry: **30** °F
